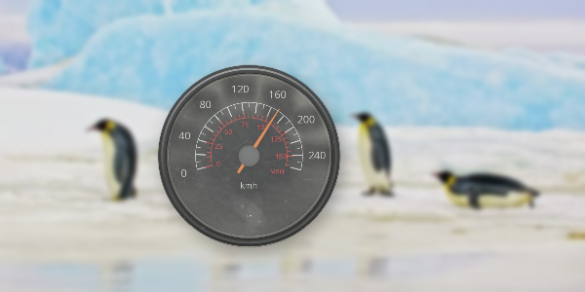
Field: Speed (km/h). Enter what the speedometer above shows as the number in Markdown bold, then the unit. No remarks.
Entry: **170** km/h
